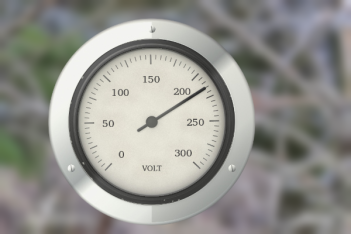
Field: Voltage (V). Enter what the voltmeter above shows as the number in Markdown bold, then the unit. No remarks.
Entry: **215** V
